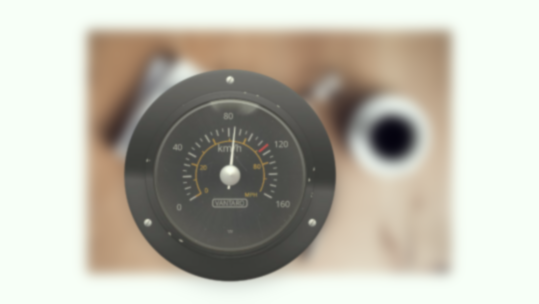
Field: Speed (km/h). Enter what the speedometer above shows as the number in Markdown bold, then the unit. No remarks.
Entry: **85** km/h
